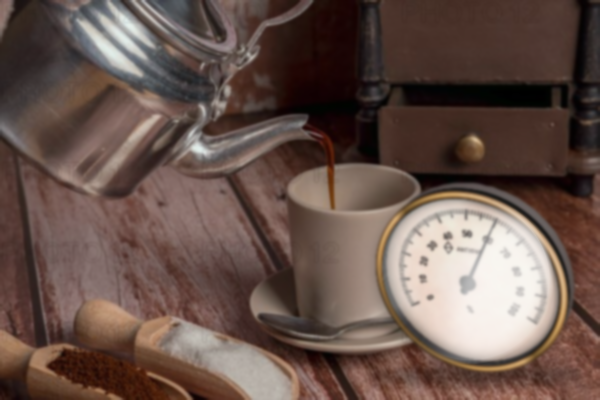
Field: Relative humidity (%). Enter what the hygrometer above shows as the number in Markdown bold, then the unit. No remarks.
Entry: **60** %
